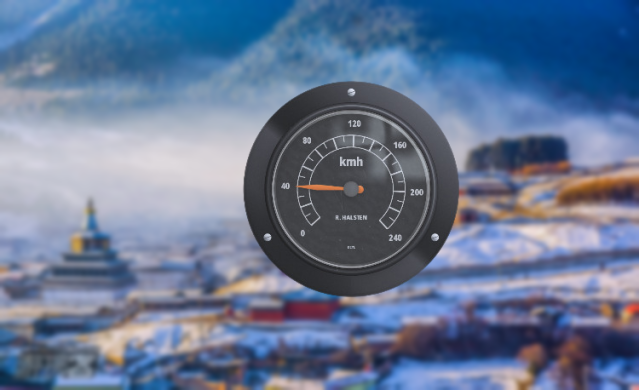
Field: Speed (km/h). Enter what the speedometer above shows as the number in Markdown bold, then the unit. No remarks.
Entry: **40** km/h
